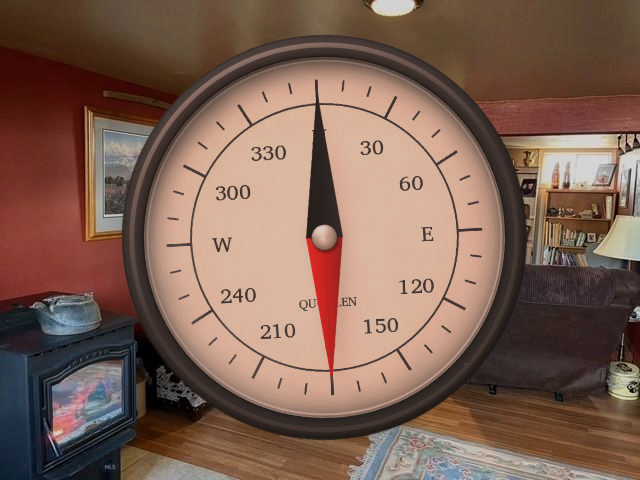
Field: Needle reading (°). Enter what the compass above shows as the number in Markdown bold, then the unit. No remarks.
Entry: **180** °
